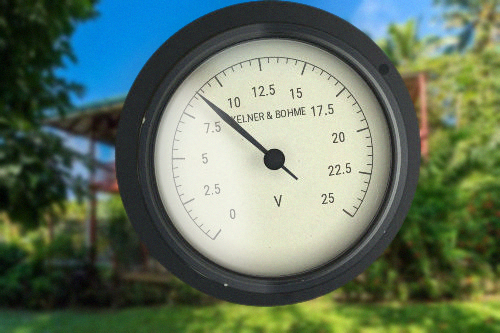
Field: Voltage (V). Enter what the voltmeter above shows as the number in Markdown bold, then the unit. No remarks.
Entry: **8.75** V
